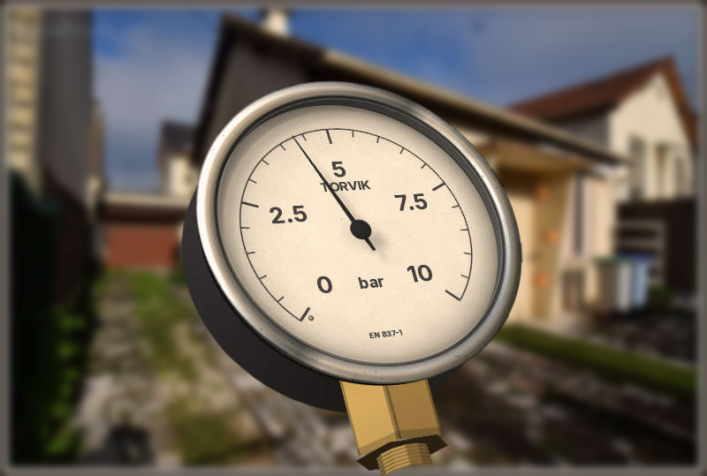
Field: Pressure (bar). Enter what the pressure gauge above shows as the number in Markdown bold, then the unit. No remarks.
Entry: **4.25** bar
